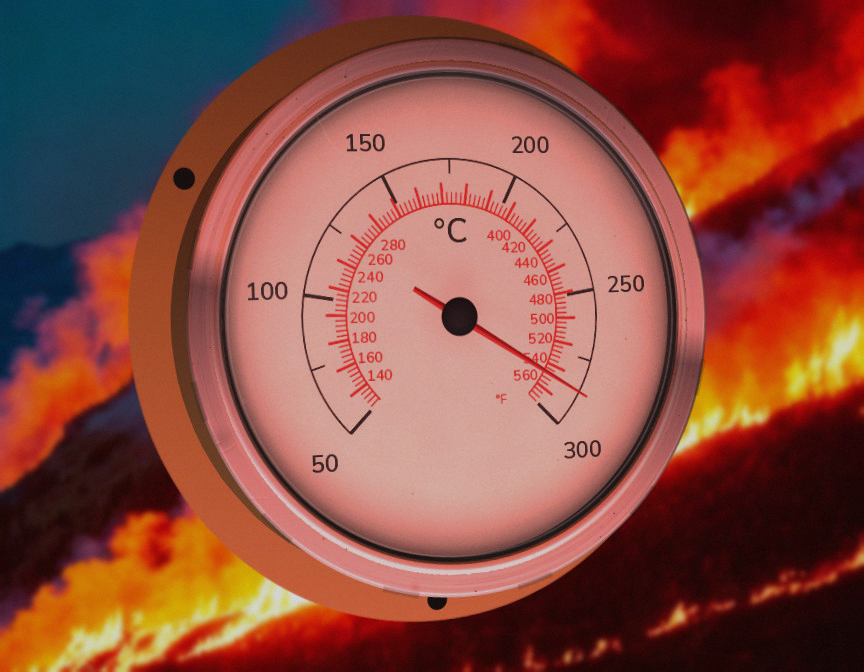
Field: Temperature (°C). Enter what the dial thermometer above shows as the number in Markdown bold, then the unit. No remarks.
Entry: **287.5** °C
